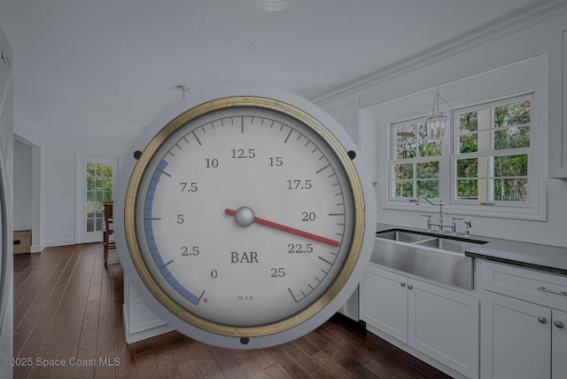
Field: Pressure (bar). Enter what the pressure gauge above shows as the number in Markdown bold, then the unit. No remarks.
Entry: **21.5** bar
